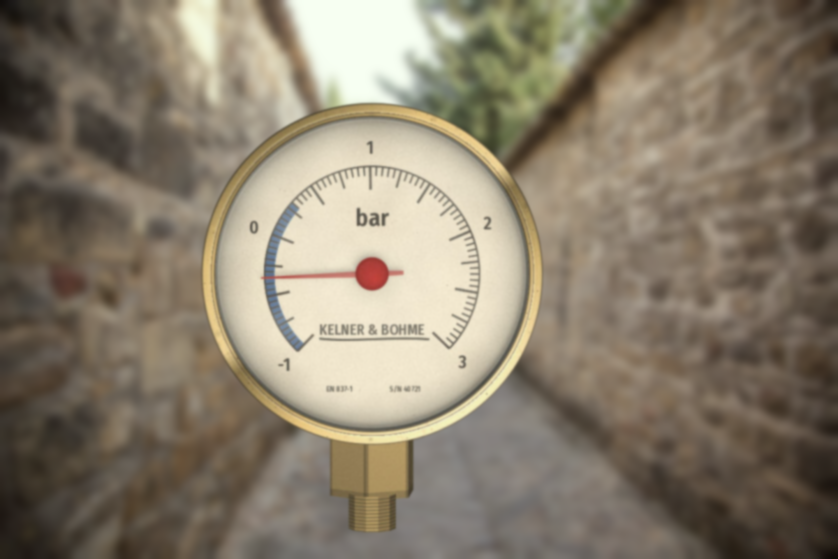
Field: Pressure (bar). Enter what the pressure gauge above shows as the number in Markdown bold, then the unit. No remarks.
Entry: **-0.35** bar
